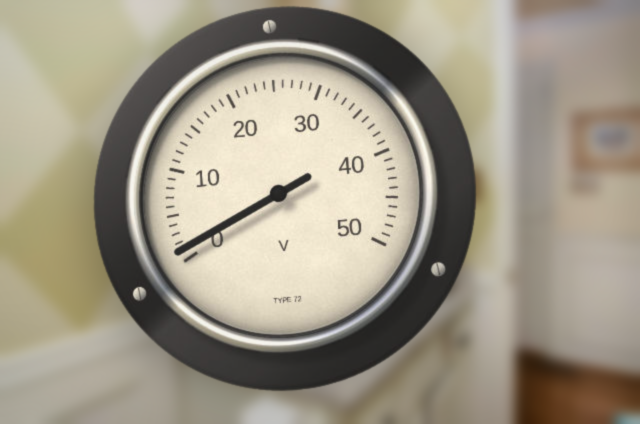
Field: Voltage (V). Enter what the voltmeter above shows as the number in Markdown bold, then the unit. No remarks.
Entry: **1** V
